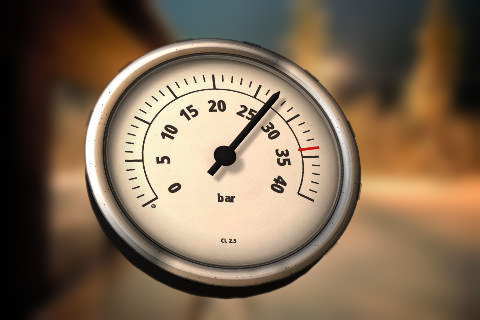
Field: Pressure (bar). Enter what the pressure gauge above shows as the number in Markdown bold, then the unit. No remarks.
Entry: **27** bar
